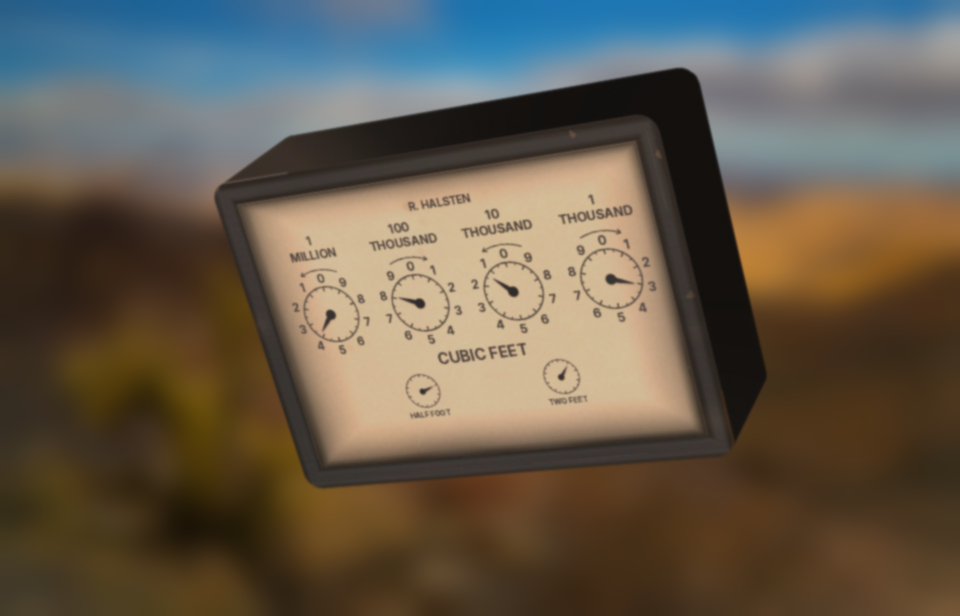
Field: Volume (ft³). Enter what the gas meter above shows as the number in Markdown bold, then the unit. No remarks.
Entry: **381300** ft³
